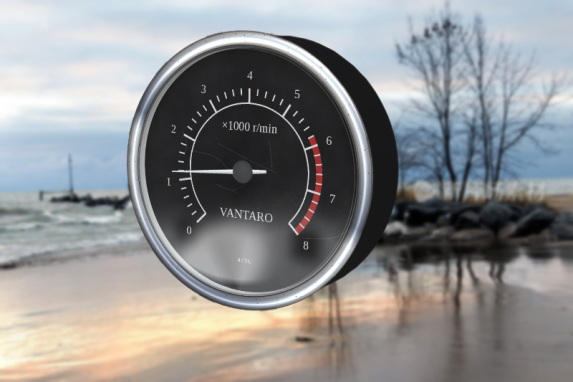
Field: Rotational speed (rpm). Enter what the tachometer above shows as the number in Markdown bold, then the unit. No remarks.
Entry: **1200** rpm
